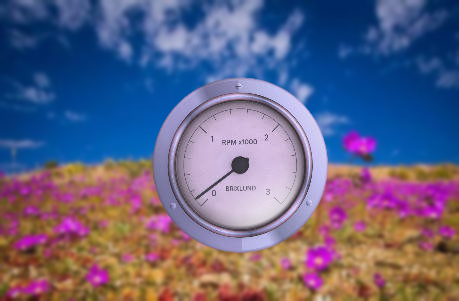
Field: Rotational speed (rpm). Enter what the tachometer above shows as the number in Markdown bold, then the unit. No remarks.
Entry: **100** rpm
